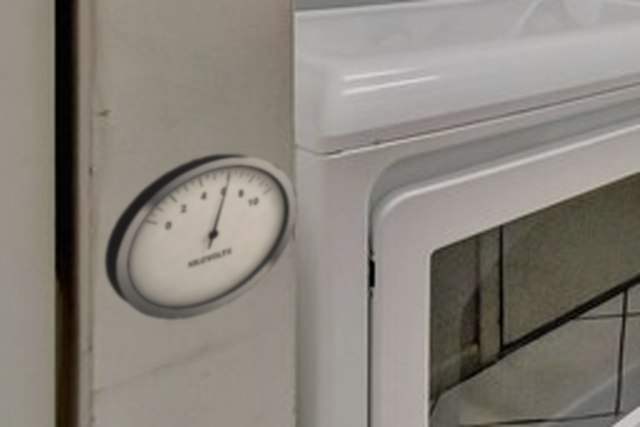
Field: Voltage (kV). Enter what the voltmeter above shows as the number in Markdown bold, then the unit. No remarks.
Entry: **6** kV
